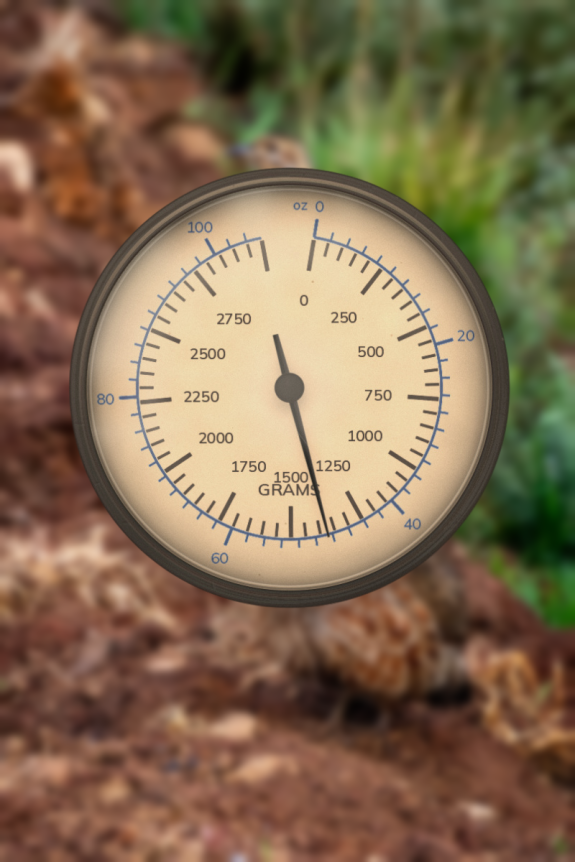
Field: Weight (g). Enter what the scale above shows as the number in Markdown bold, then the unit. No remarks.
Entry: **1375** g
